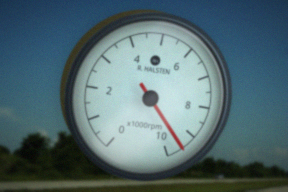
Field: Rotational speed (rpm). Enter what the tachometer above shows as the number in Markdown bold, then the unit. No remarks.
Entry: **9500** rpm
